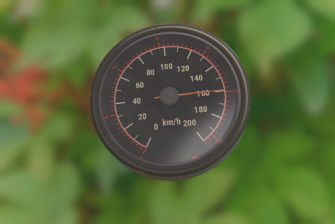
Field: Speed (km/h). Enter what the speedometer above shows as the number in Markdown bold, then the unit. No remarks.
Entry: **160** km/h
